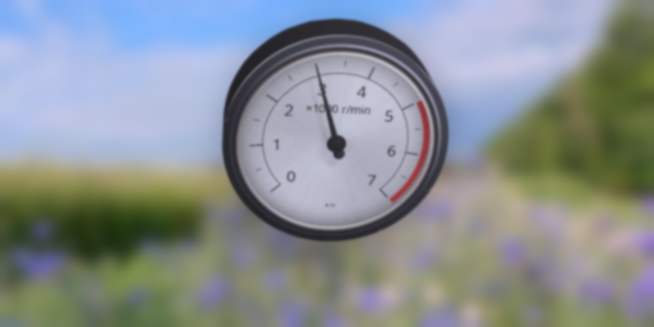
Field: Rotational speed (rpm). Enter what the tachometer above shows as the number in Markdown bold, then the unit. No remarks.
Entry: **3000** rpm
